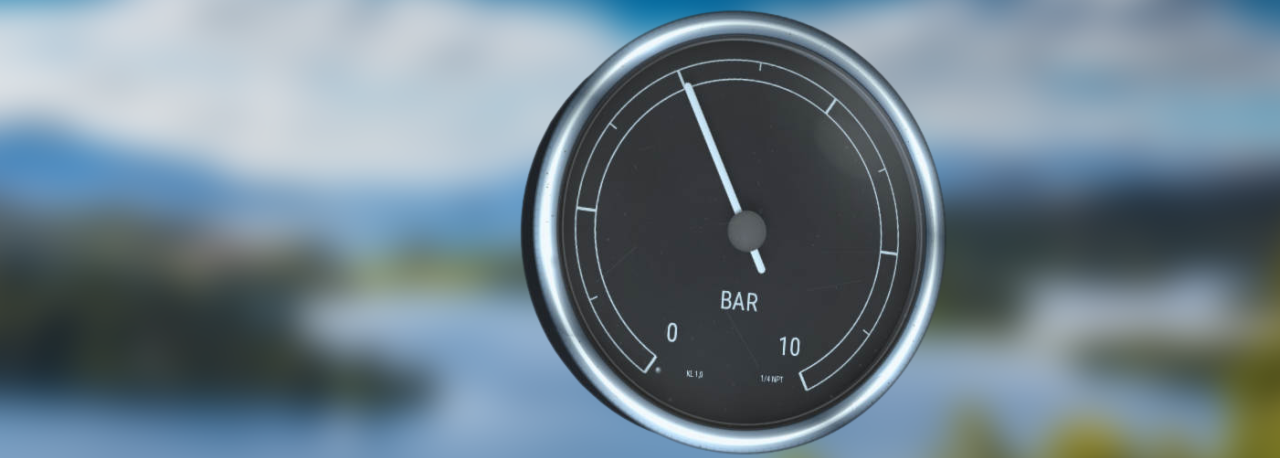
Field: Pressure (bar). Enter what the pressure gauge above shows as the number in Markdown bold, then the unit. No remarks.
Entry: **4** bar
